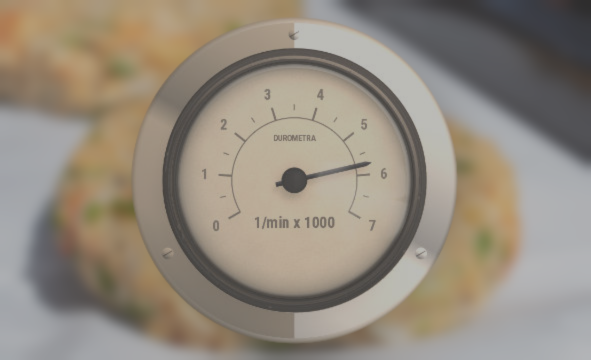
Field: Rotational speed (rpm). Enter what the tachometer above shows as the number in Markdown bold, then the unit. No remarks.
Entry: **5750** rpm
